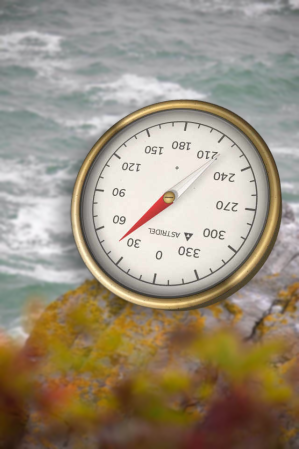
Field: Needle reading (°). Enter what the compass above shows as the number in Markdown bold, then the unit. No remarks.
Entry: **40** °
